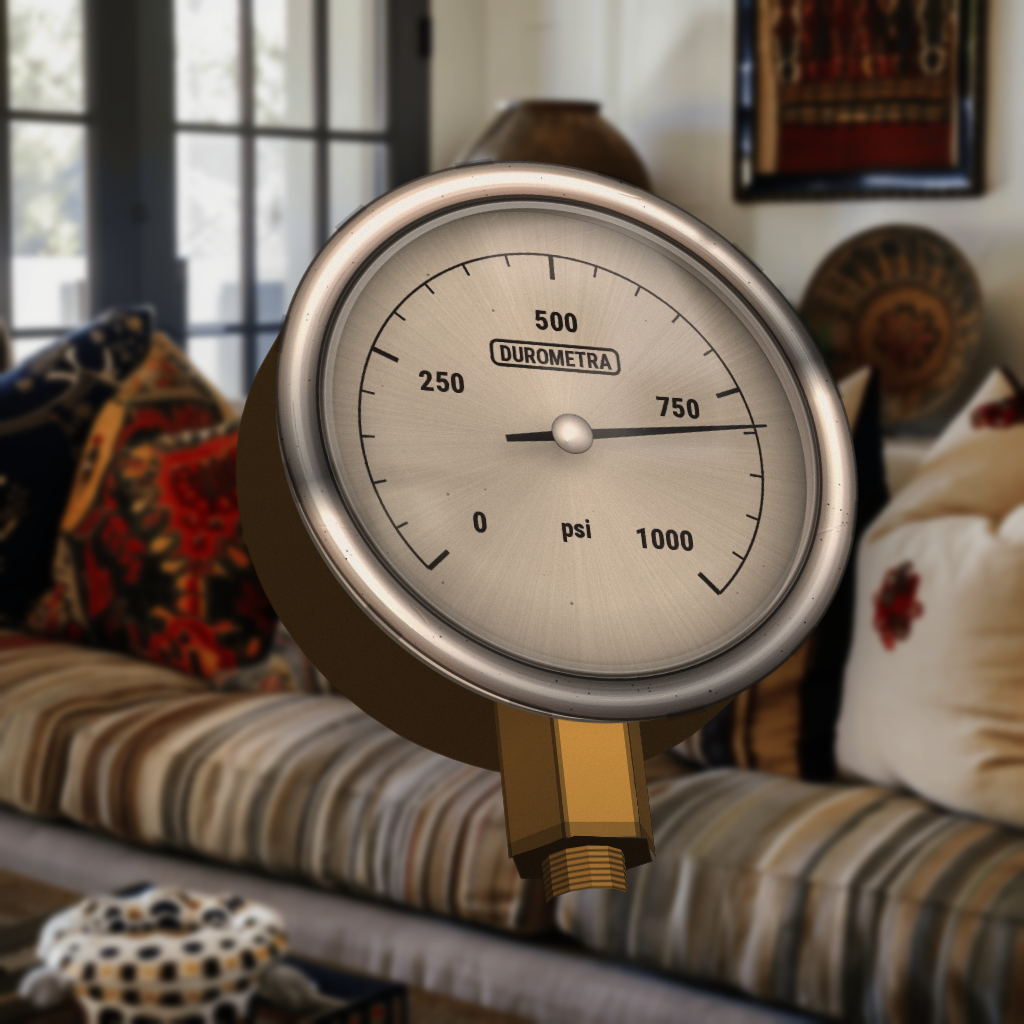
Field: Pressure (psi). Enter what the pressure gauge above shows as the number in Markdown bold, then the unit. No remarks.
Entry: **800** psi
